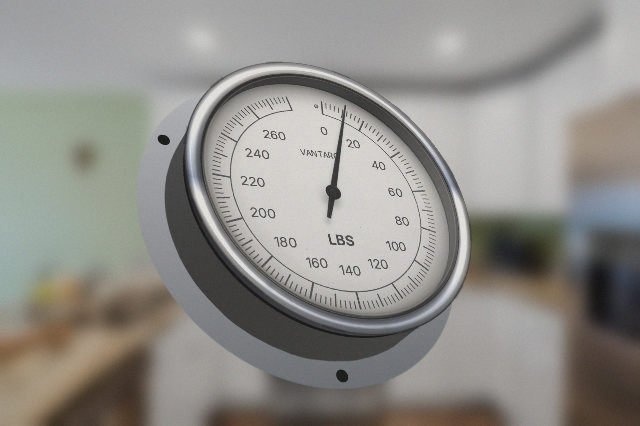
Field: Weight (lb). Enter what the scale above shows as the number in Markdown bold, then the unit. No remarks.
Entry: **10** lb
